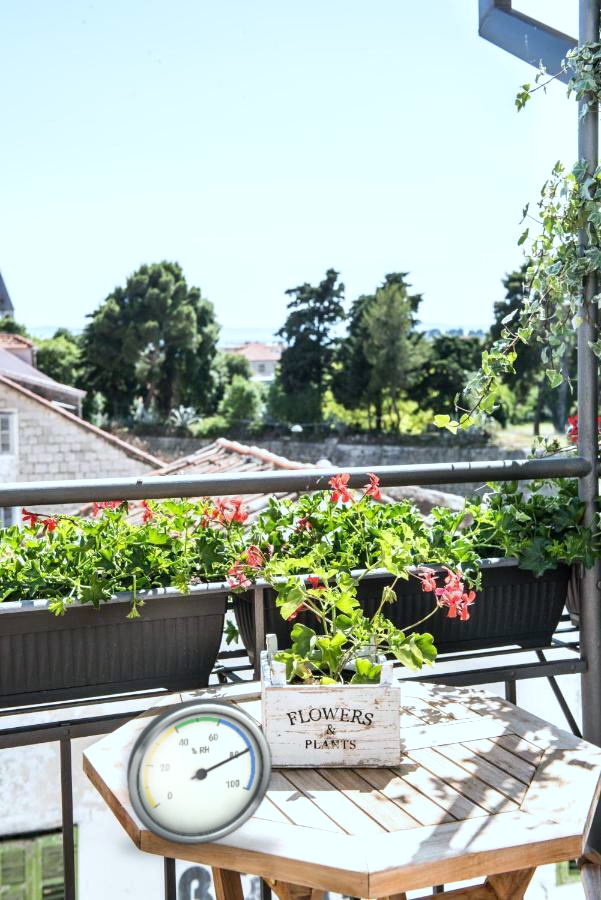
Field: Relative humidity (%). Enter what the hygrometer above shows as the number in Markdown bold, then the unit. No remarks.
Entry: **80** %
